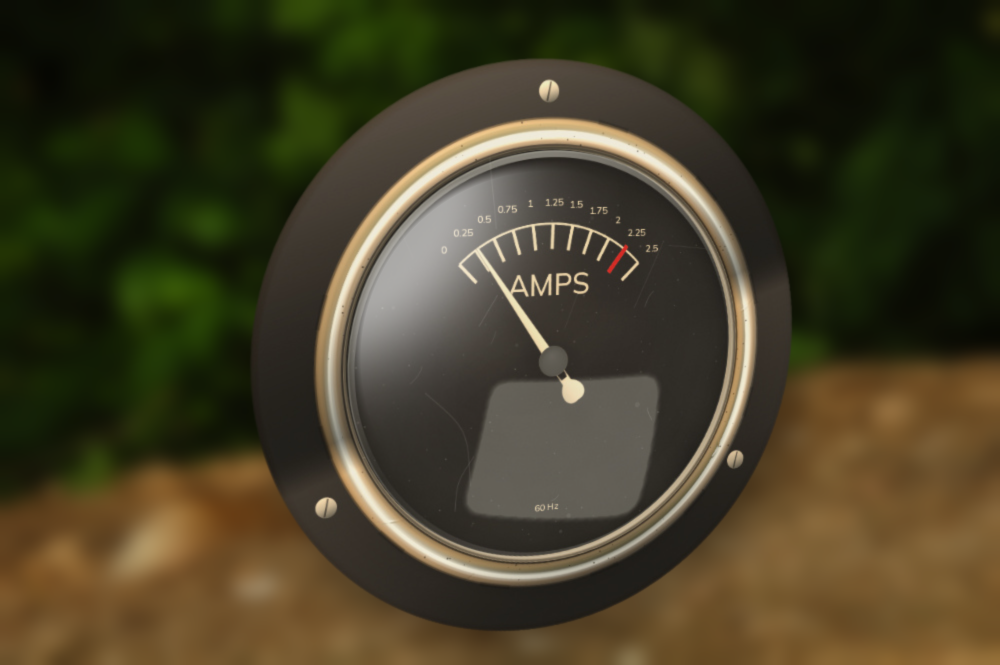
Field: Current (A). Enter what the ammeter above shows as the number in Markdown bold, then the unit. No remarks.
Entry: **0.25** A
